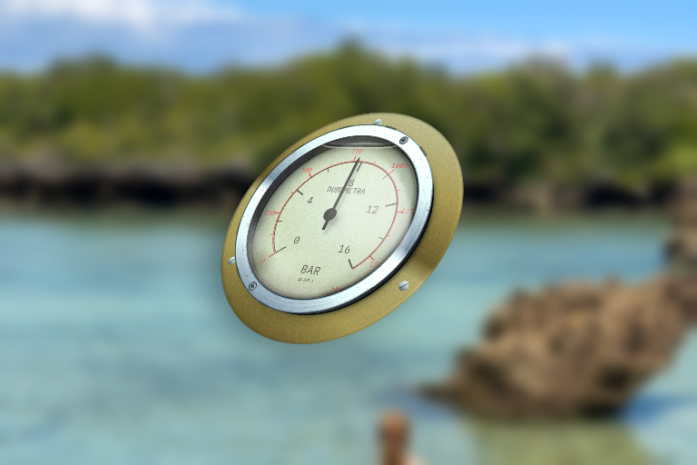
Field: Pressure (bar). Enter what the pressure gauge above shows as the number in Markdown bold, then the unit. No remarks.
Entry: **8** bar
